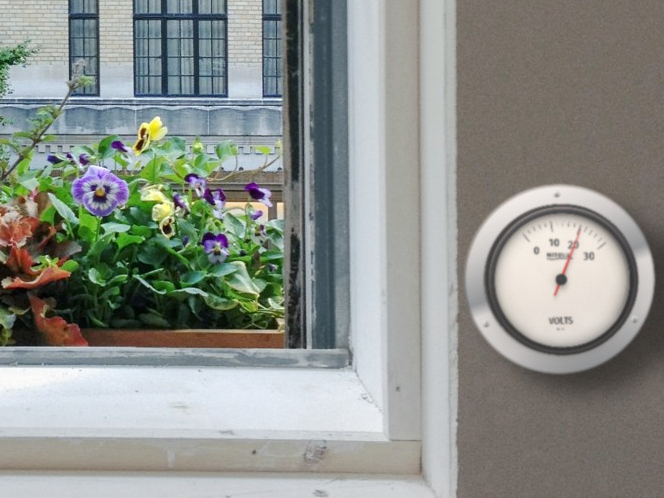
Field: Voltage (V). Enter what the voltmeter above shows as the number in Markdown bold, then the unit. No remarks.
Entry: **20** V
